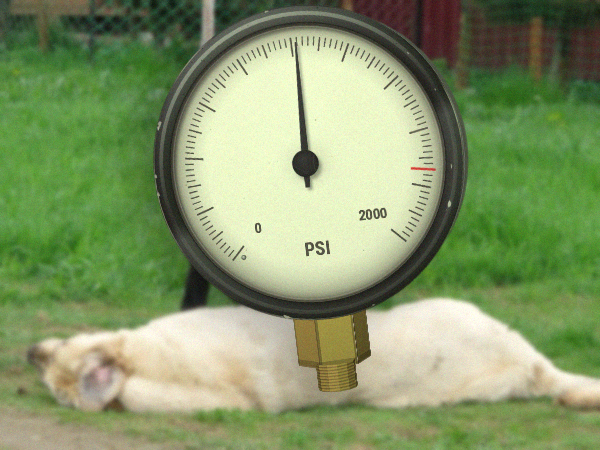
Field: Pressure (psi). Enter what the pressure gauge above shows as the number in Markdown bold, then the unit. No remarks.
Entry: **1020** psi
